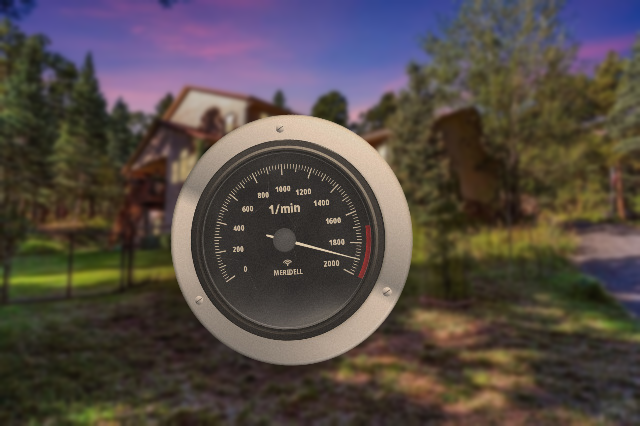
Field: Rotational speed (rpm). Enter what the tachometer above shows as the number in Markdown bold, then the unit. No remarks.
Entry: **1900** rpm
